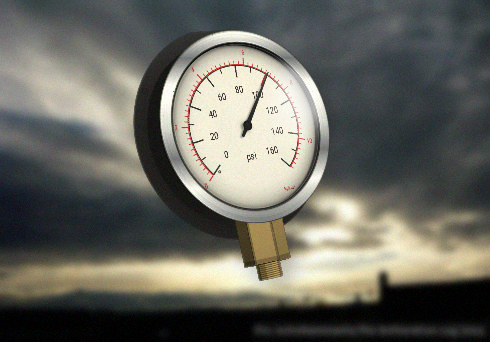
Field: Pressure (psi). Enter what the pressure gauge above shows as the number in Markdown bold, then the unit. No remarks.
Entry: **100** psi
